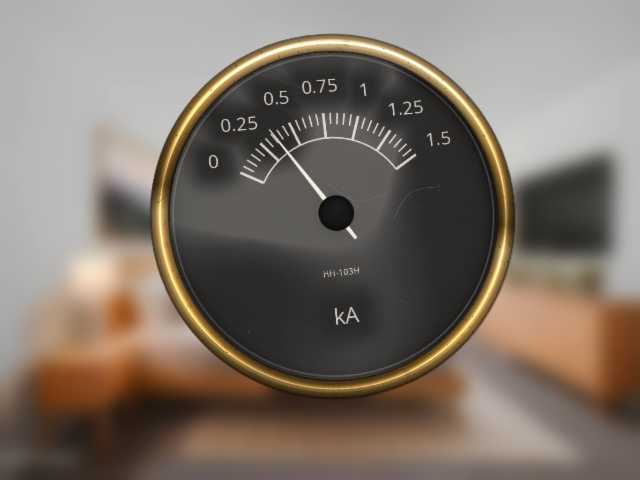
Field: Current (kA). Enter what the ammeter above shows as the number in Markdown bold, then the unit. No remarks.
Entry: **0.35** kA
